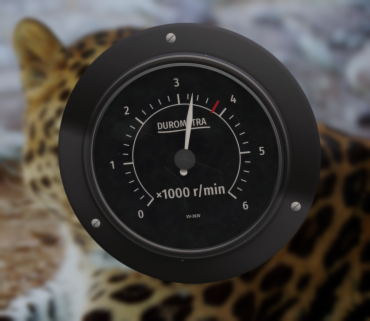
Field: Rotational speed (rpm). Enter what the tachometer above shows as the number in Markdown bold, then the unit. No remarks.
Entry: **3300** rpm
